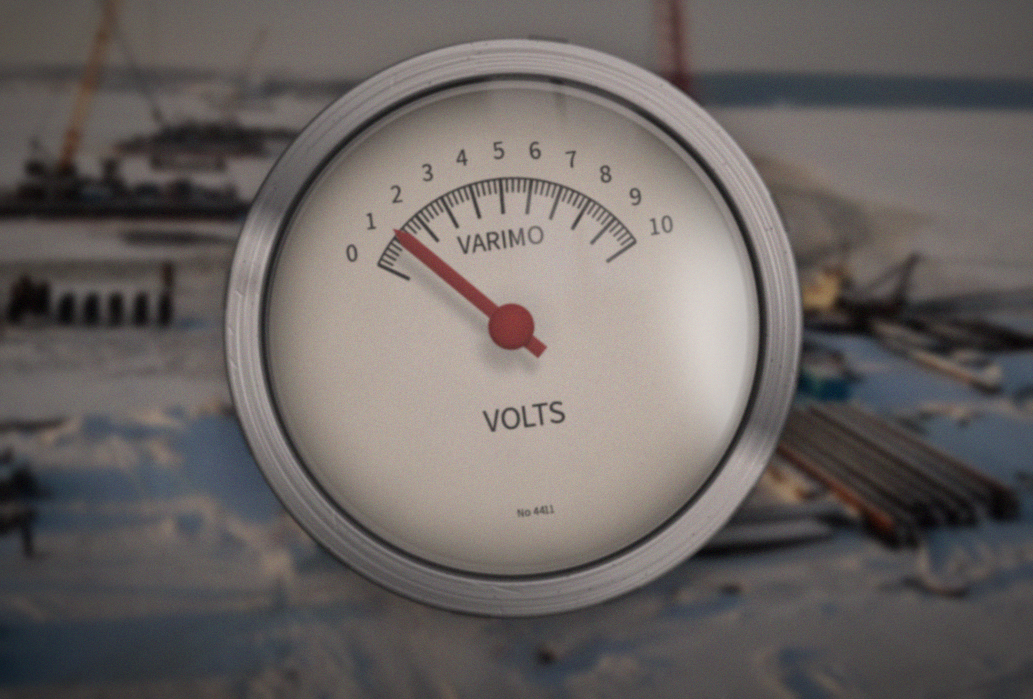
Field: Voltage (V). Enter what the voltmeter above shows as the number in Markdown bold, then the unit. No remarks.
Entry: **1.2** V
